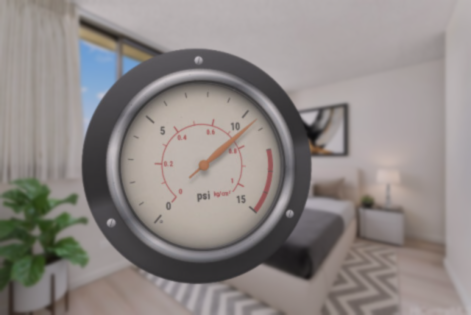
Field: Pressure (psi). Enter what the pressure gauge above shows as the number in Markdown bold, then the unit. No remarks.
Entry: **10.5** psi
